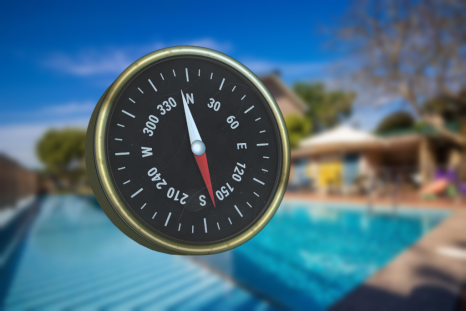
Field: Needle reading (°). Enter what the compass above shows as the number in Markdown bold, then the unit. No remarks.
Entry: **170** °
